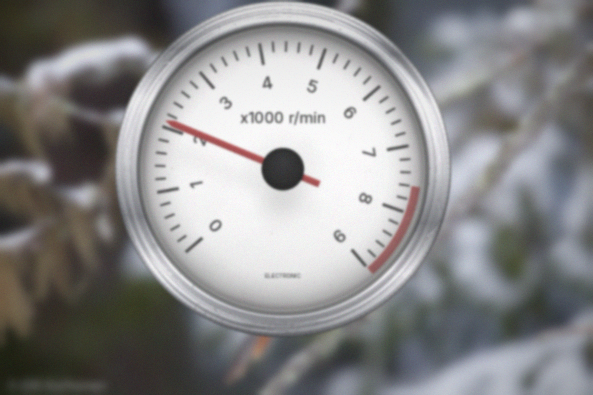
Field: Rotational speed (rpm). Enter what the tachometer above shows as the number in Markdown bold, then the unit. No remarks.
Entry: **2100** rpm
